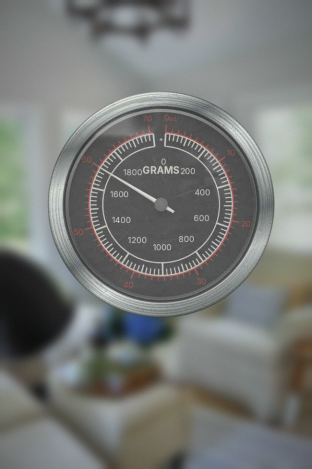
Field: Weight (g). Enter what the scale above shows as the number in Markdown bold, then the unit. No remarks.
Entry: **1700** g
